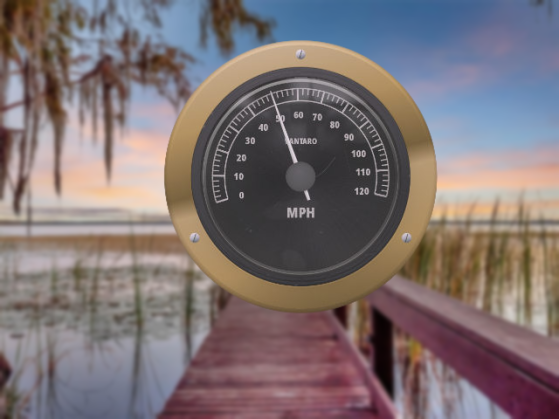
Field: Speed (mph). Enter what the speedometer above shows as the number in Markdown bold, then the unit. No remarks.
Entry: **50** mph
